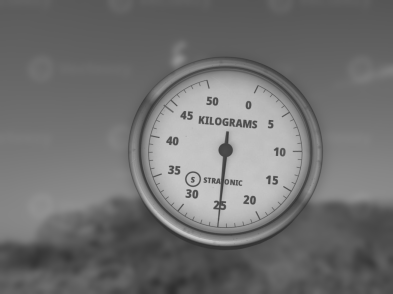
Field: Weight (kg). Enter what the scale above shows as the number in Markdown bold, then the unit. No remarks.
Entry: **25** kg
